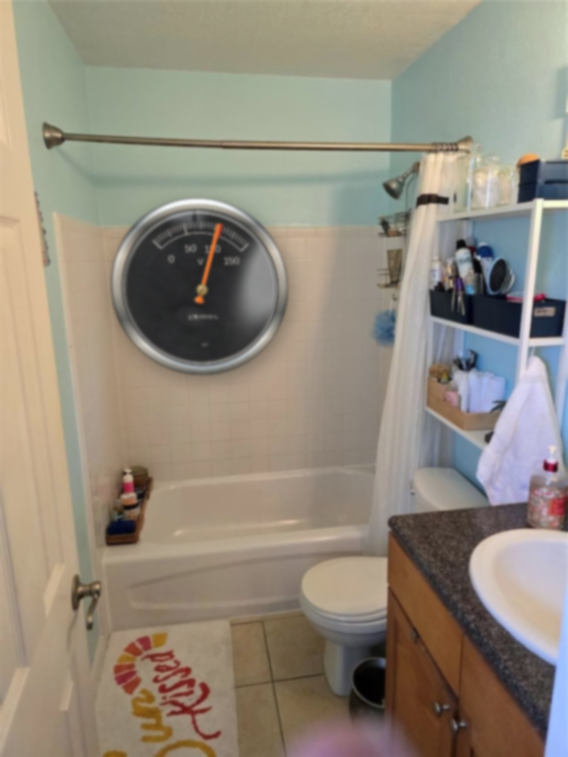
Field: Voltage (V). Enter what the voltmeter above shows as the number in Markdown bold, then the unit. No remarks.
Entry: **100** V
